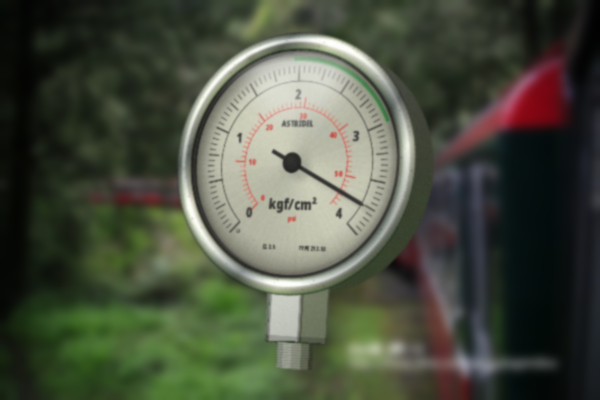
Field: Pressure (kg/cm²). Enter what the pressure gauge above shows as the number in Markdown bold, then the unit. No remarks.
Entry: **3.75** kg/cm²
